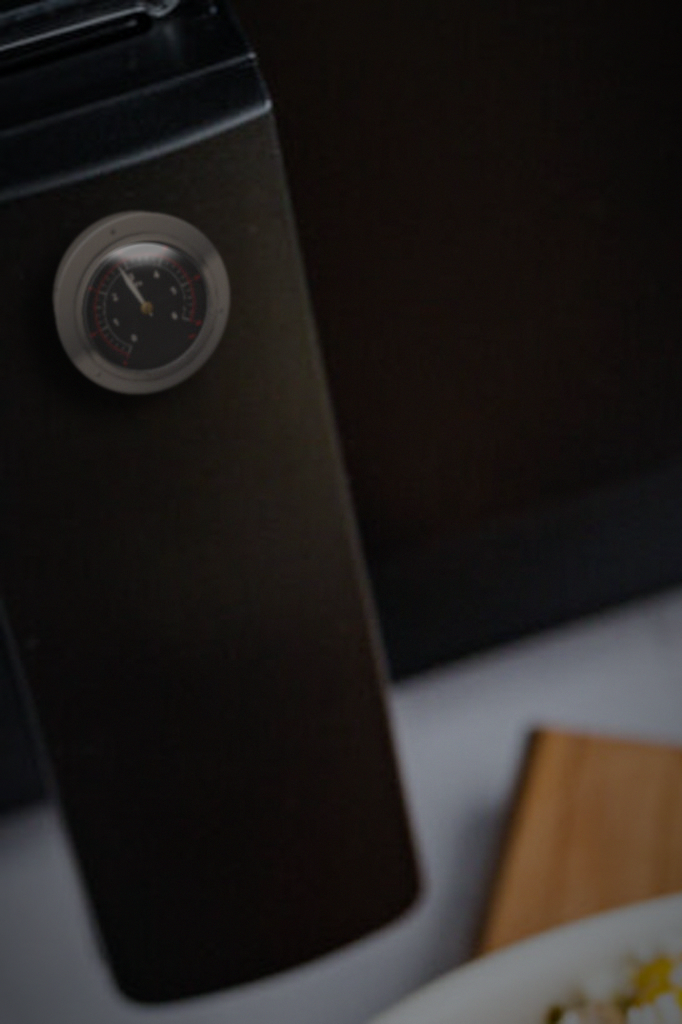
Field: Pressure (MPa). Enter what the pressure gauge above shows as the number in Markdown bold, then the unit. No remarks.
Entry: **2.8** MPa
